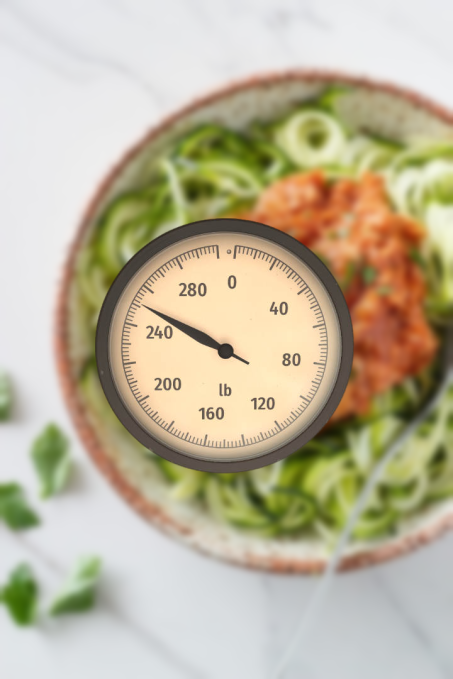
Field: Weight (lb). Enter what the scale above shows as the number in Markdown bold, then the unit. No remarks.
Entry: **252** lb
